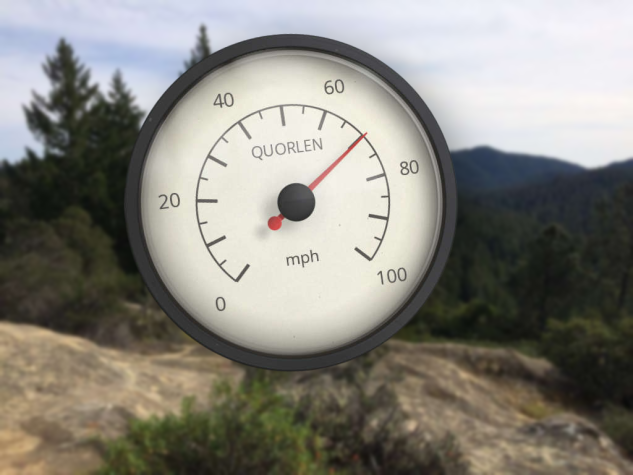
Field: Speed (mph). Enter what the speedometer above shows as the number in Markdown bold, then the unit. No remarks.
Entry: **70** mph
